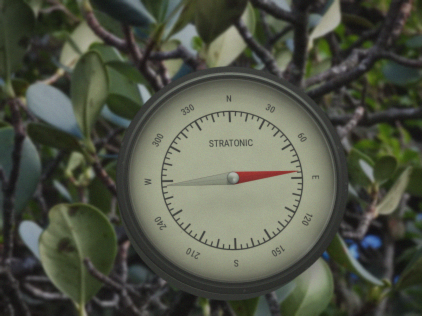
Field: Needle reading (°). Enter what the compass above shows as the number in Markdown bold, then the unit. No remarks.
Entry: **85** °
